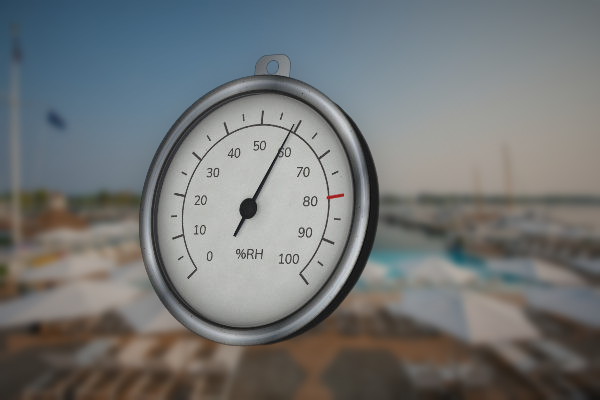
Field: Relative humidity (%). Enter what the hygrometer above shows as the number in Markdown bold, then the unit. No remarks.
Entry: **60** %
